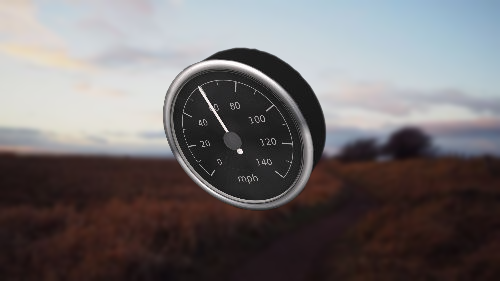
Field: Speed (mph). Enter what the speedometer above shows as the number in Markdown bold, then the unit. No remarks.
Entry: **60** mph
